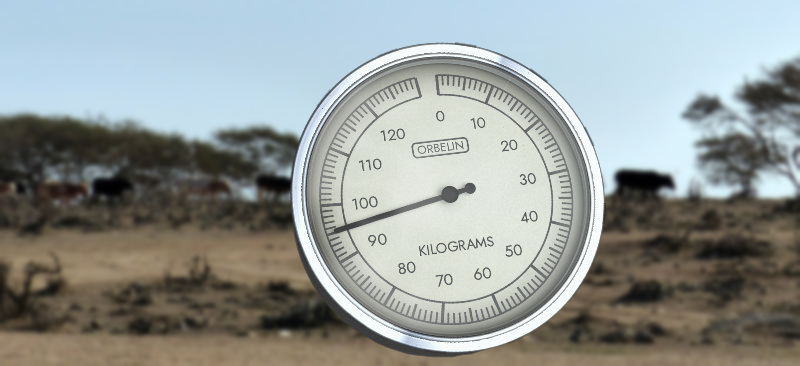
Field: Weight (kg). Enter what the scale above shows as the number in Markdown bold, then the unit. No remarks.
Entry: **95** kg
